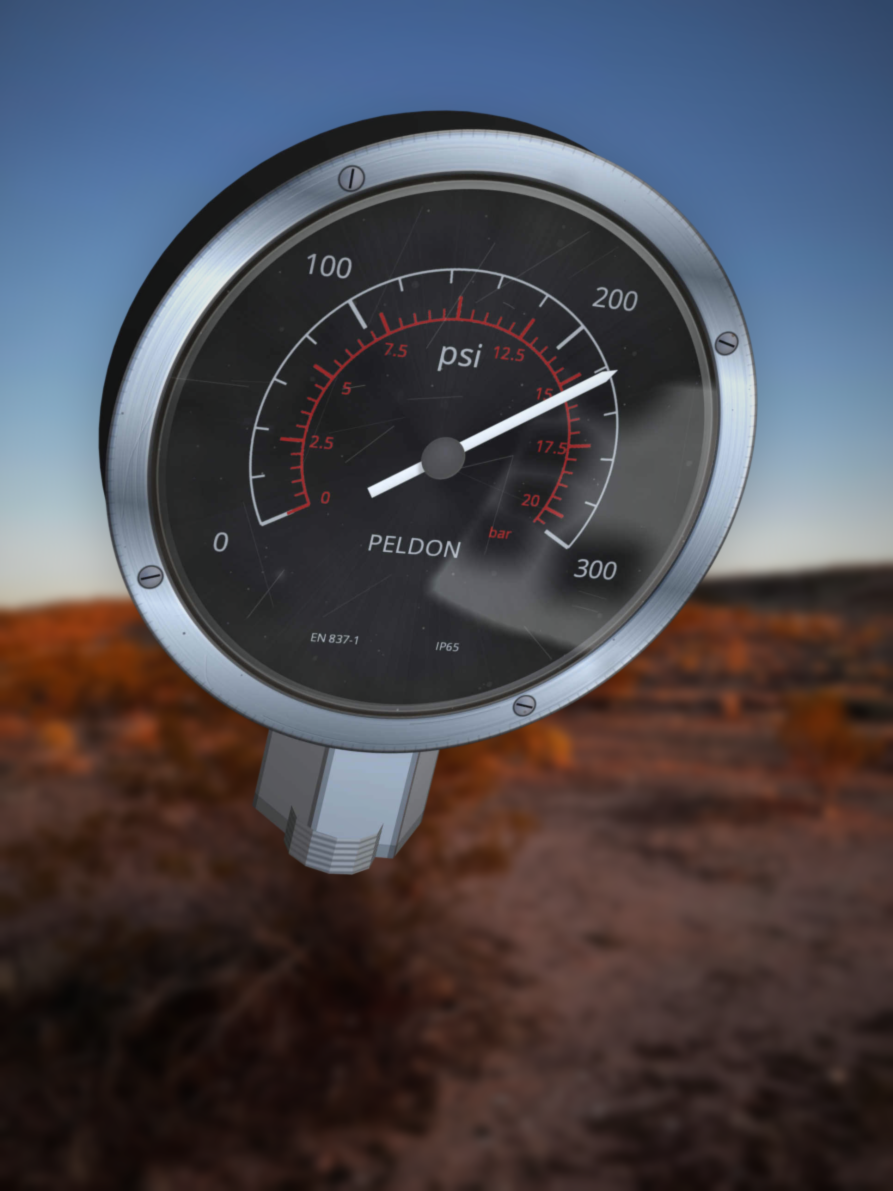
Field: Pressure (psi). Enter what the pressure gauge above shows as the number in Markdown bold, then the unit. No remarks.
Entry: **220** psi
